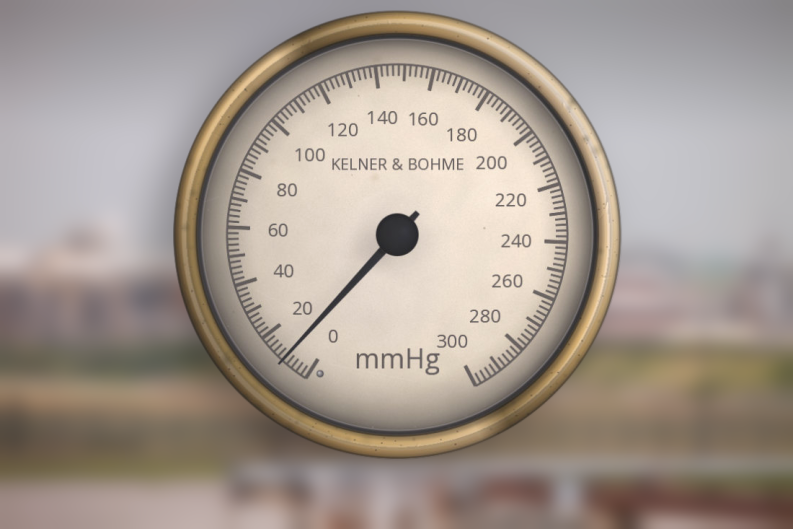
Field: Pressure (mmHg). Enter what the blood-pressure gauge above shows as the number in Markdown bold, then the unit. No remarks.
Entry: **10** mmHg
